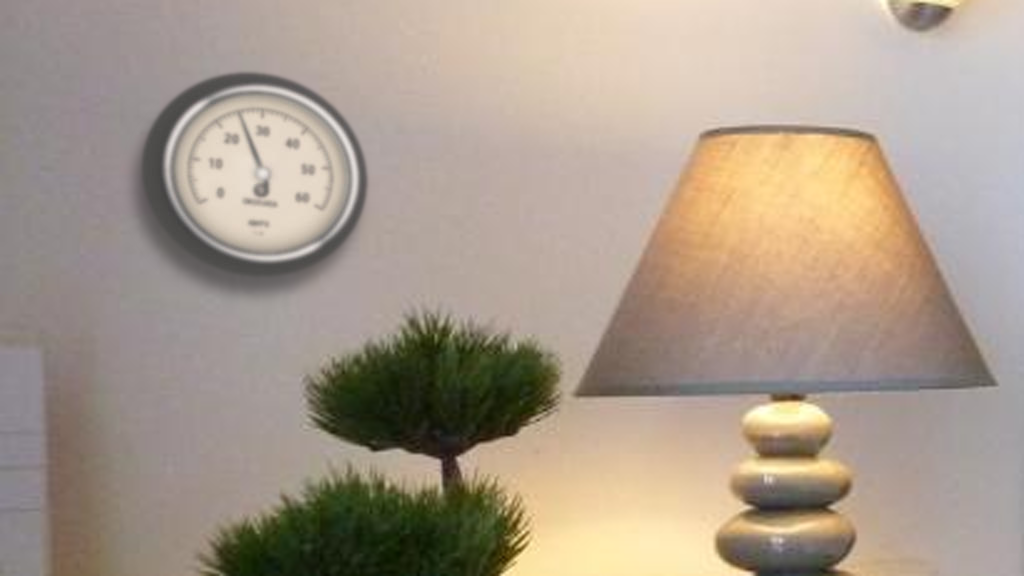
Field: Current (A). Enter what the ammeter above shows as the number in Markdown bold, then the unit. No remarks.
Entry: **25** A
